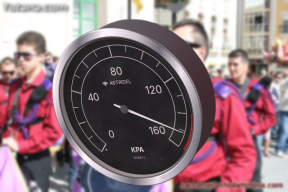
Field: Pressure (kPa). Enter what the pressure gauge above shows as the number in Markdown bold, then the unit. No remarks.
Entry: **150** kPa
